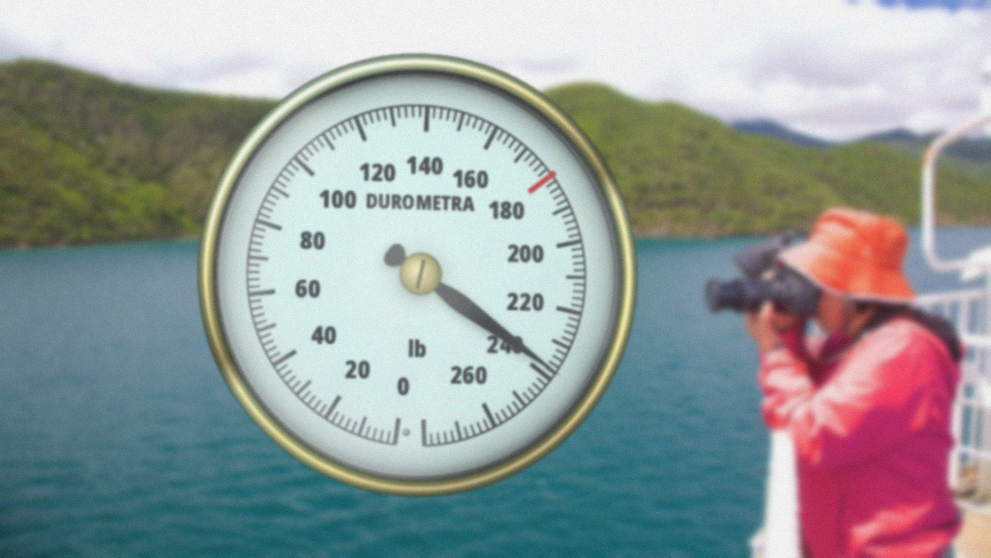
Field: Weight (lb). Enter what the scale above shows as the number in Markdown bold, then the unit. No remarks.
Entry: **238** lb
